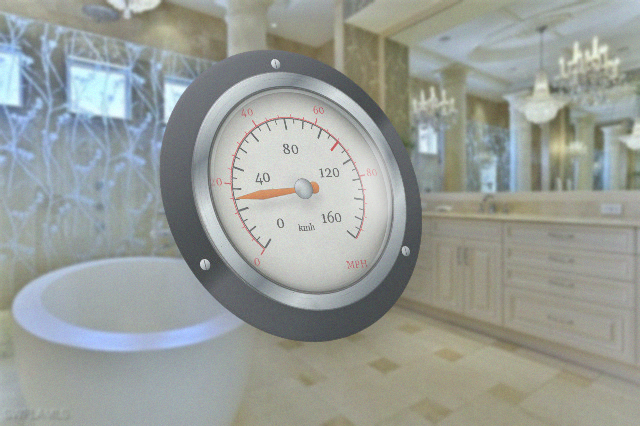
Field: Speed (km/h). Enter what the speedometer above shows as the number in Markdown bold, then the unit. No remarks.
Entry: **25** km/h
